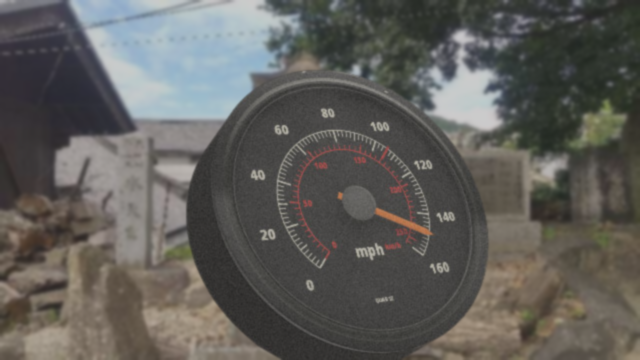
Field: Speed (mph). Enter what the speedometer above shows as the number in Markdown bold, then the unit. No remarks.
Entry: **150** mph
